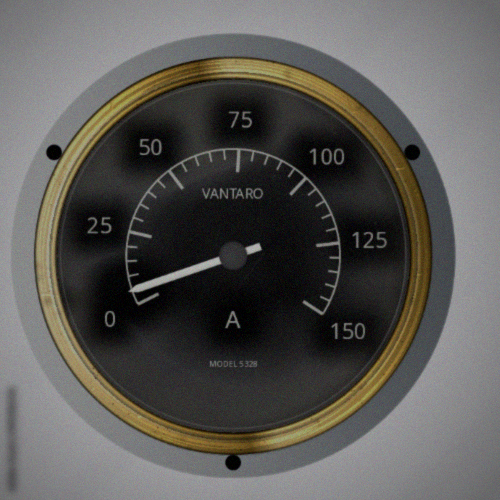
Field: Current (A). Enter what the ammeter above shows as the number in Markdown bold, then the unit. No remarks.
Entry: **5** A
